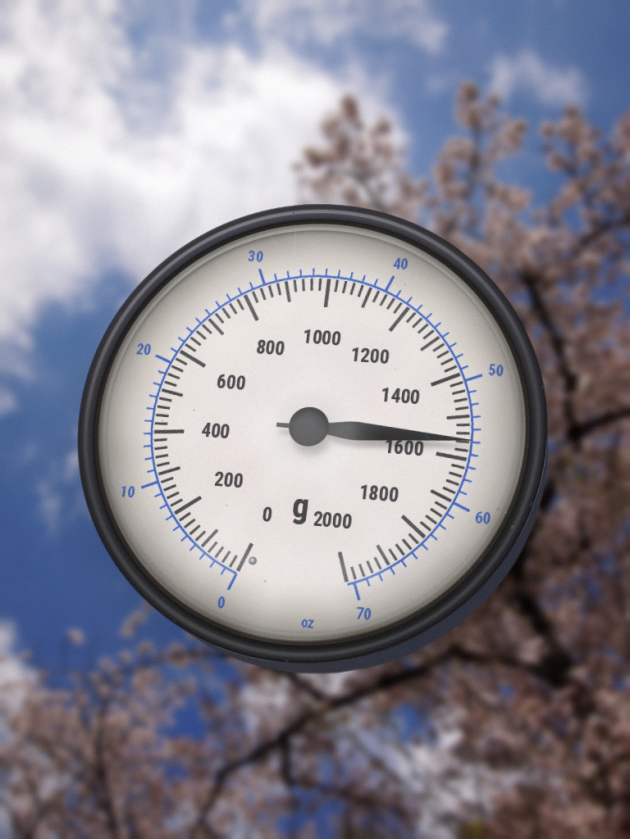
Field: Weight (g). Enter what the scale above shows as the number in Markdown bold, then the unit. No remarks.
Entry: **1560** g
